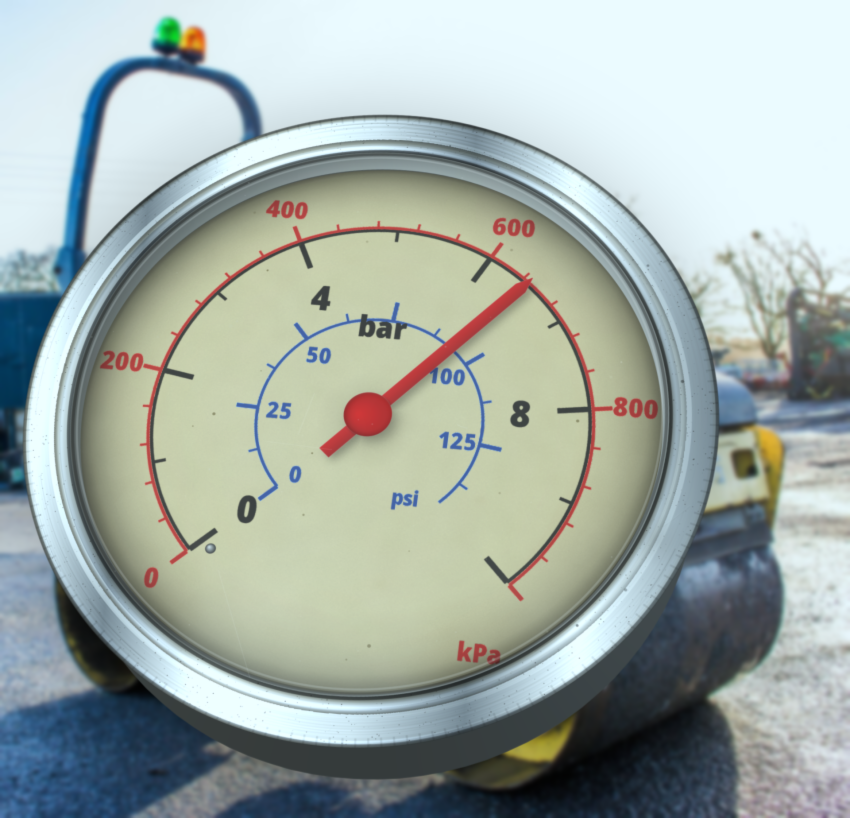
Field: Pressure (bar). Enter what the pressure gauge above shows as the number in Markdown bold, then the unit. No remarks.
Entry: **6.5** bar
